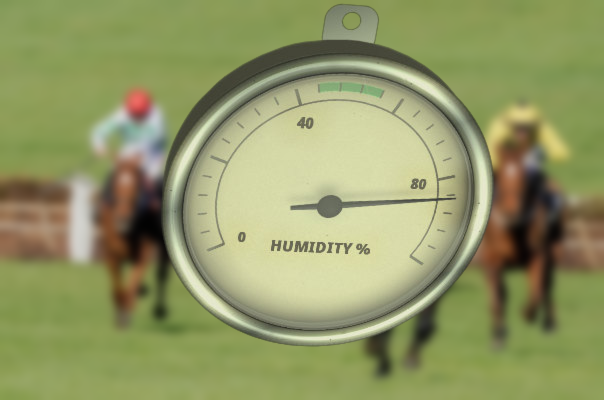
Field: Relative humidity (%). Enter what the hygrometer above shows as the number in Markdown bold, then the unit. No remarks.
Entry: **84** %
